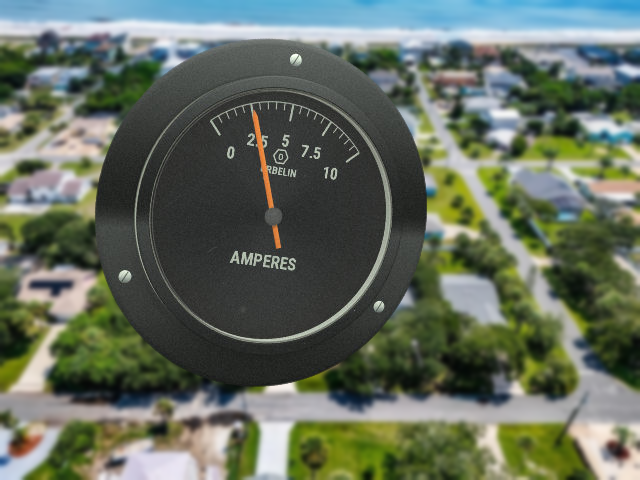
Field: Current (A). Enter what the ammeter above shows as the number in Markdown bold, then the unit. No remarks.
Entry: **2.5** A
